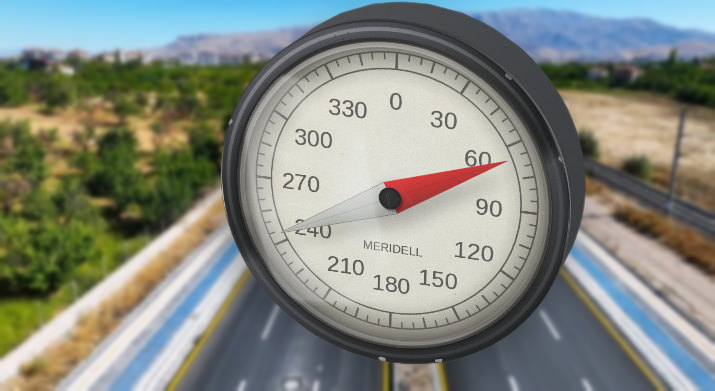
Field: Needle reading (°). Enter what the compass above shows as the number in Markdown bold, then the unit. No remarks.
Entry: **65** °
